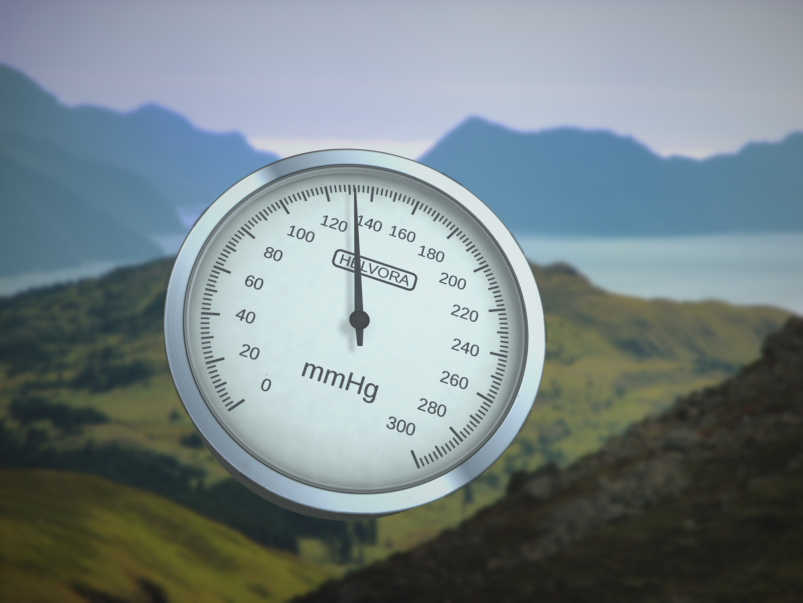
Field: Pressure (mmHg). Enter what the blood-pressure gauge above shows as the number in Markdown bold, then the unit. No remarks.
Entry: **132** mmHg
